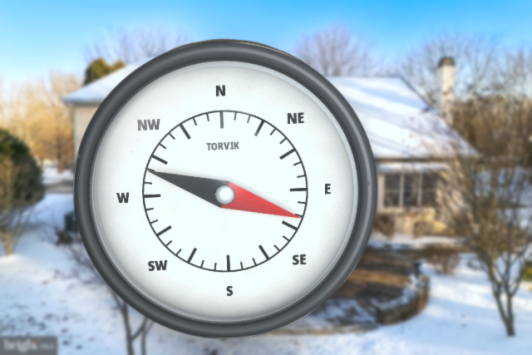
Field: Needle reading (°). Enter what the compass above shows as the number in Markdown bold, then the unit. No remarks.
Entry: **110** °
